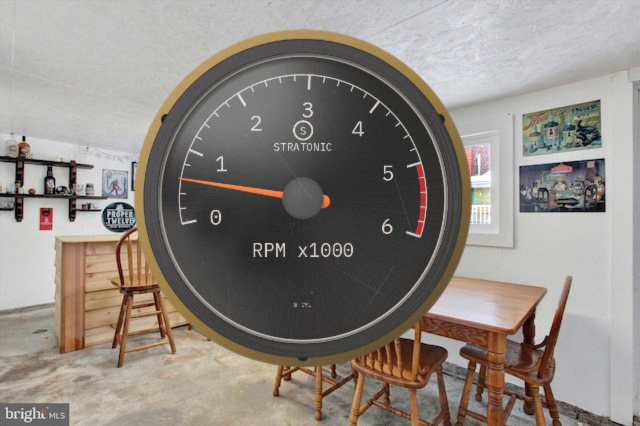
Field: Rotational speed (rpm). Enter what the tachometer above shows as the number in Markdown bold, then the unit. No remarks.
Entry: **600** rpm
